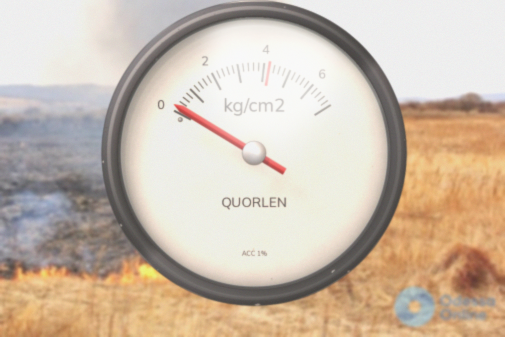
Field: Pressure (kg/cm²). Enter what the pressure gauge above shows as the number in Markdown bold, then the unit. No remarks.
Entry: **0.2** kg/cm²
